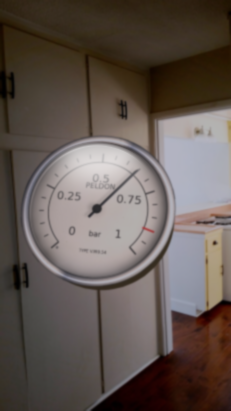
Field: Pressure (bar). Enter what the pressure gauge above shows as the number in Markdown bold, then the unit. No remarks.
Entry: **0.65** bar
